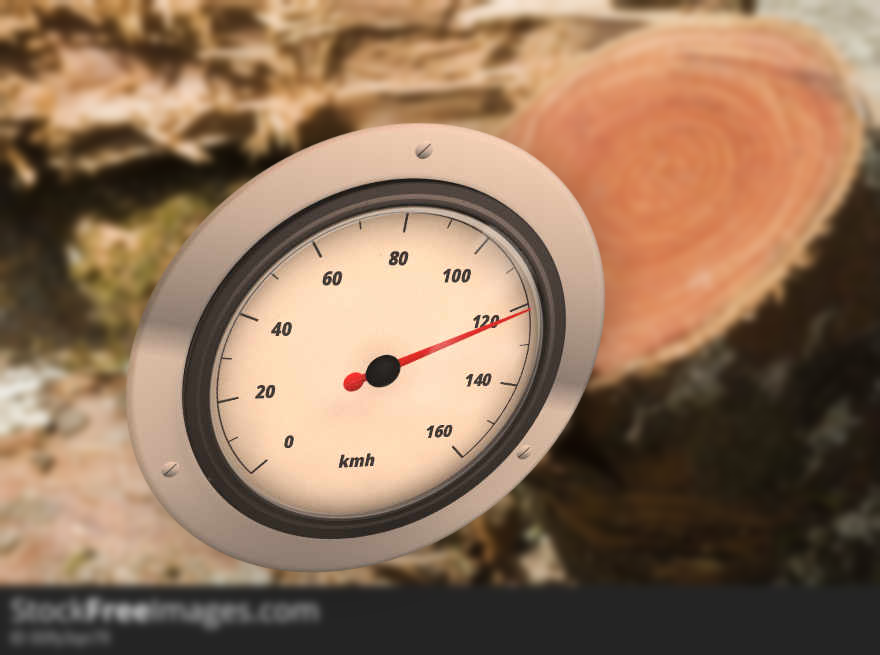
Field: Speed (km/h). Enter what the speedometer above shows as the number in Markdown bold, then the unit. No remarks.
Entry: **120** km/h
